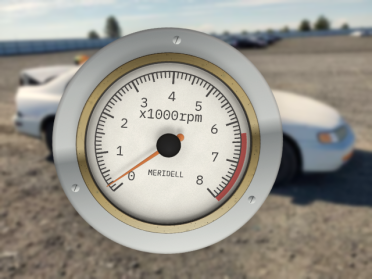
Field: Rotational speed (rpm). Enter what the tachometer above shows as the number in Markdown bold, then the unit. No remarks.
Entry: **200** rpm
